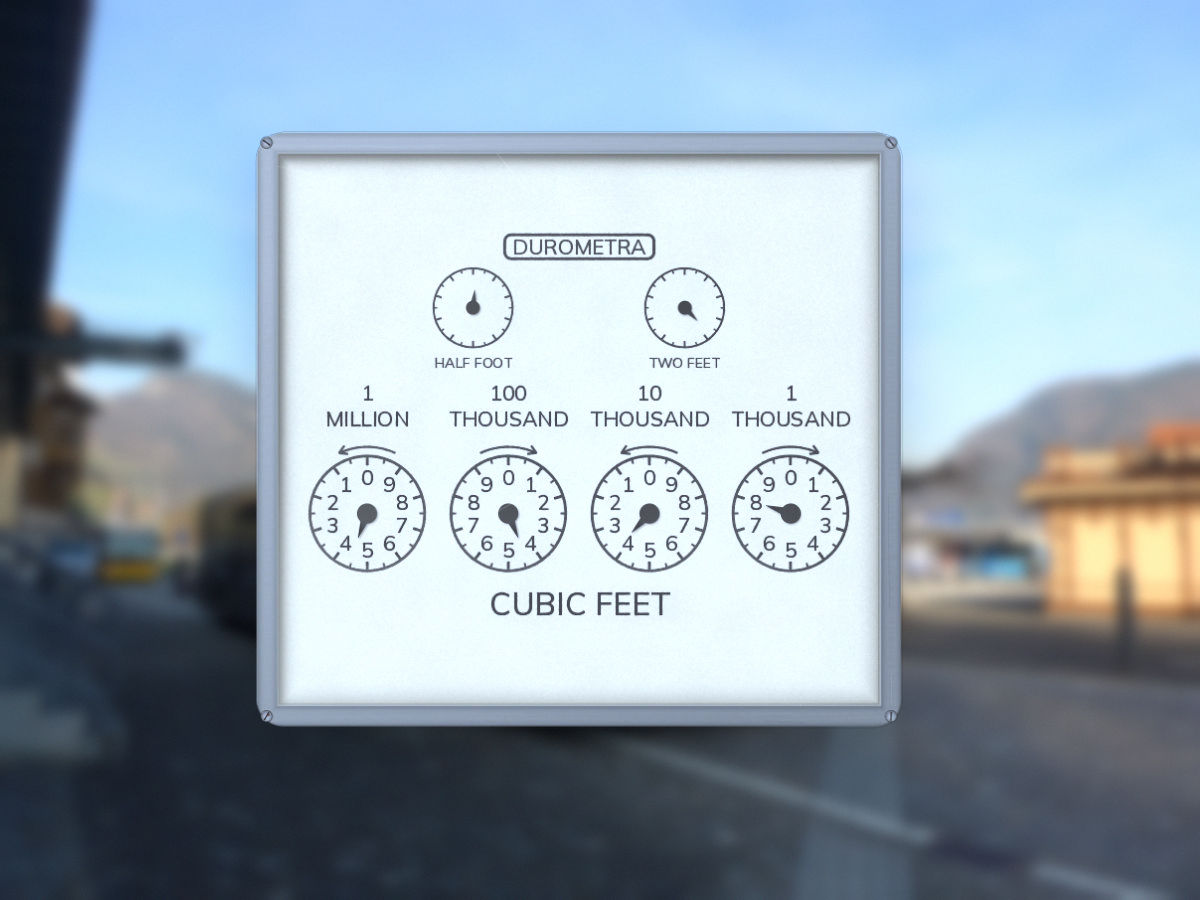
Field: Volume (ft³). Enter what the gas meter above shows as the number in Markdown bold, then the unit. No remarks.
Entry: **443800** ft³
